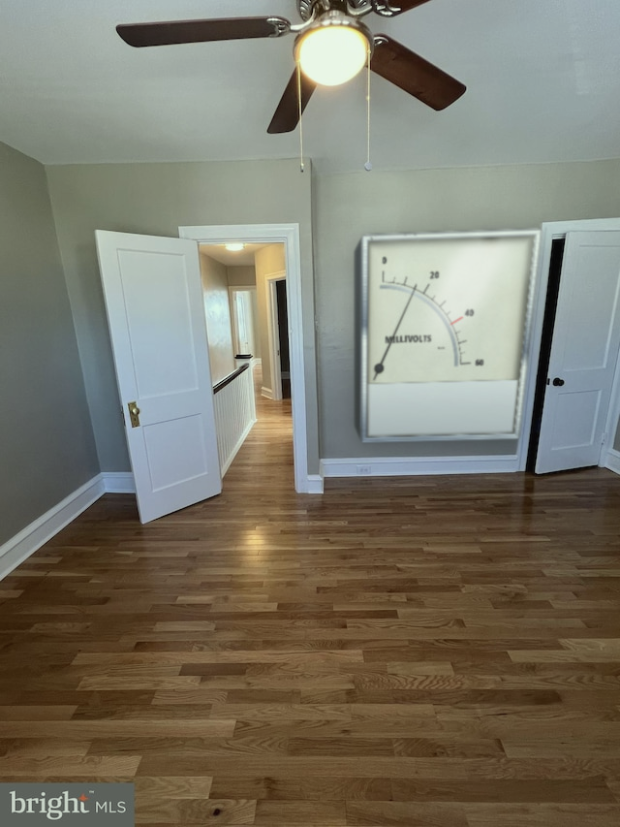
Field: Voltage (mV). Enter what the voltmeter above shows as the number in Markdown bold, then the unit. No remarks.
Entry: **15** mV
